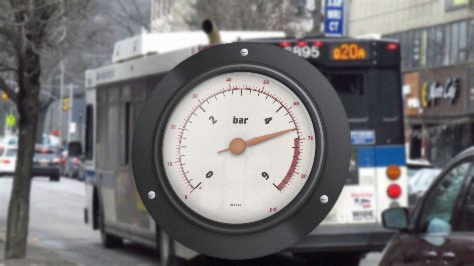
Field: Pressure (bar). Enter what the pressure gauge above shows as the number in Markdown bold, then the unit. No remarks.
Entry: **4.6** bar
